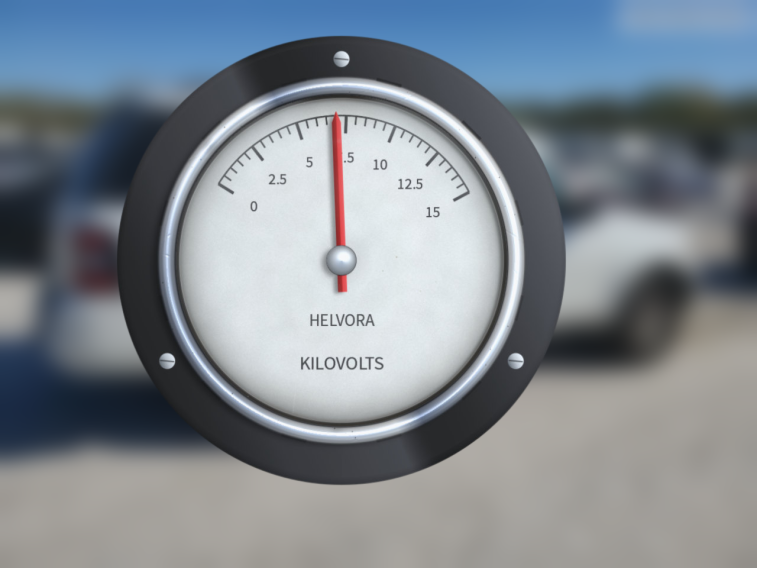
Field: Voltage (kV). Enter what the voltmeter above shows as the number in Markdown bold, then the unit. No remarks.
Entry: **7** kV
